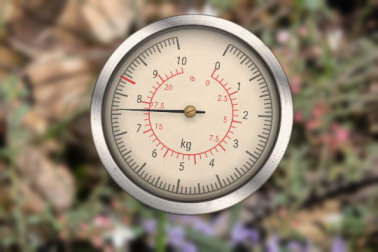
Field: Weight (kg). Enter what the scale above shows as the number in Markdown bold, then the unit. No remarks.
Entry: **7.6** kg
